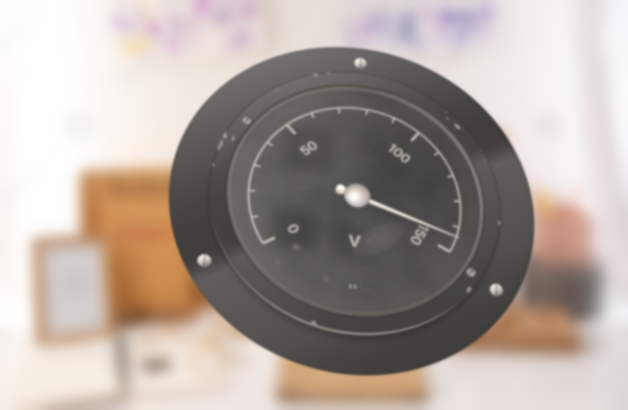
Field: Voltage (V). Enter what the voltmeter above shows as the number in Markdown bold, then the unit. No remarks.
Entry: **145** V
